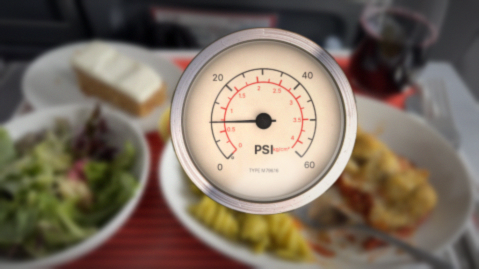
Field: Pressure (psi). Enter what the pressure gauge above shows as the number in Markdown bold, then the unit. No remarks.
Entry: **10** psi
